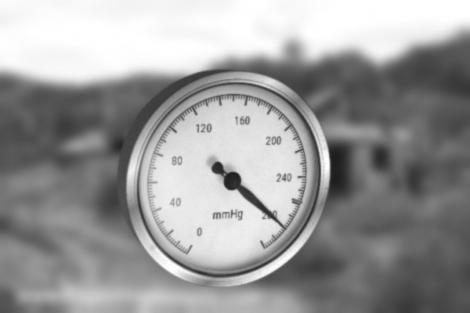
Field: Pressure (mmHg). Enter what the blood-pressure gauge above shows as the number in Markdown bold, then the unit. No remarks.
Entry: **280** mmHg
